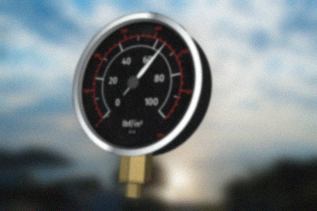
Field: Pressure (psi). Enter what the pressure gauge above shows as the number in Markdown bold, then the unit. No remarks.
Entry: **65** psi
